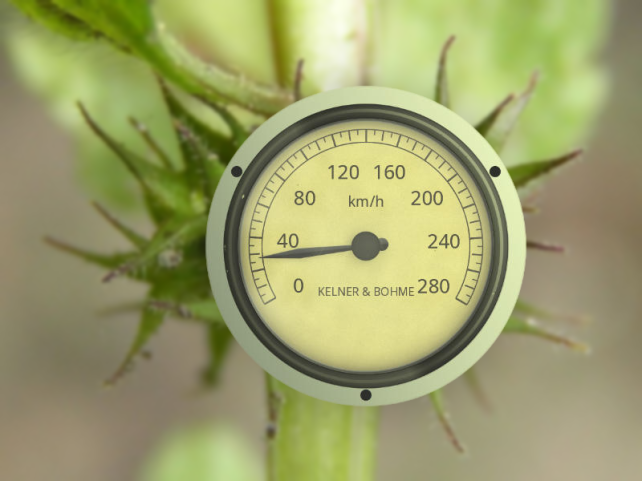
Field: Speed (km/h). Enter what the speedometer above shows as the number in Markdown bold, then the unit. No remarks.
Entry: **27.5** km/h
